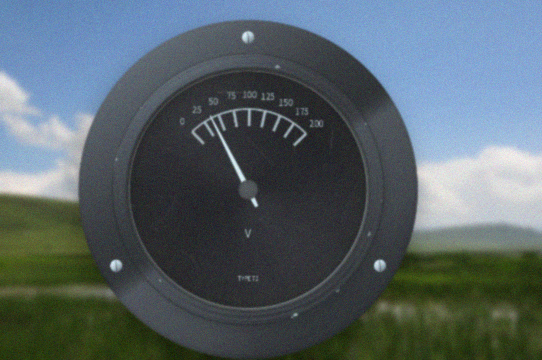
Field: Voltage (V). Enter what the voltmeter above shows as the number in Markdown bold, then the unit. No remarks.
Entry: **37.5** V
